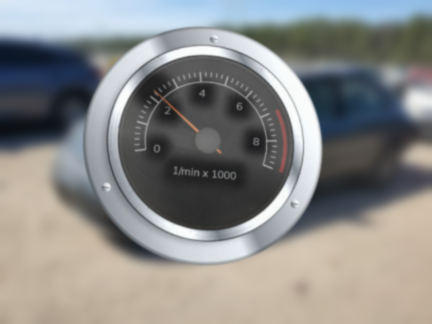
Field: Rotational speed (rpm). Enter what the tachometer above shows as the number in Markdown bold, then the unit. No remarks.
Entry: **2200** rpm
